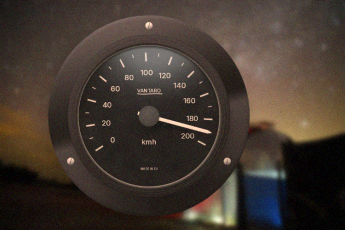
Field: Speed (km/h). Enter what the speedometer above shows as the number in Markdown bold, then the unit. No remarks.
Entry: **190** km/h
